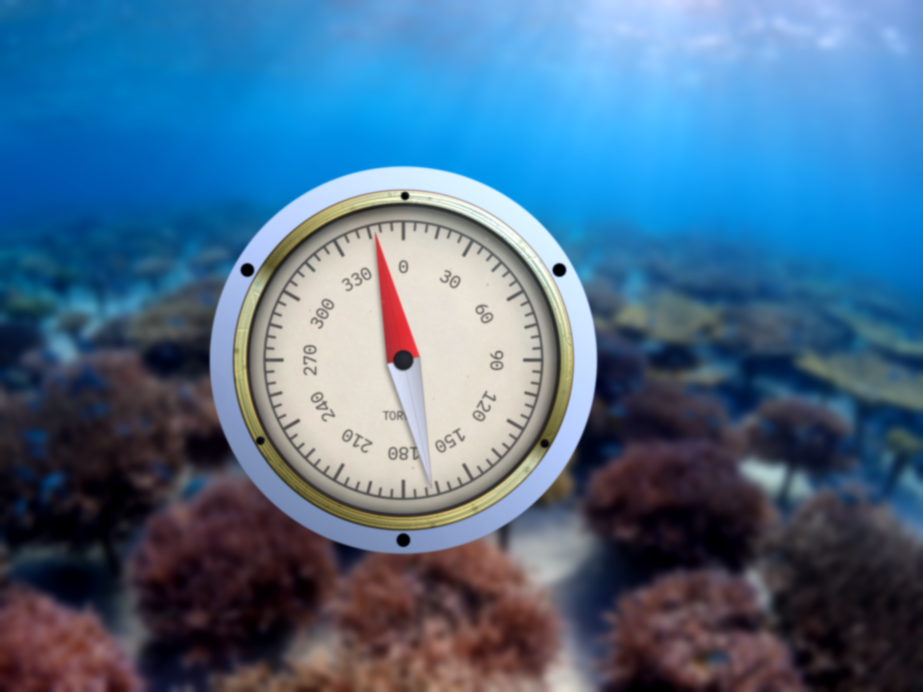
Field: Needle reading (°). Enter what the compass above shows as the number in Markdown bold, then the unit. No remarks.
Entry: **347.5** °
